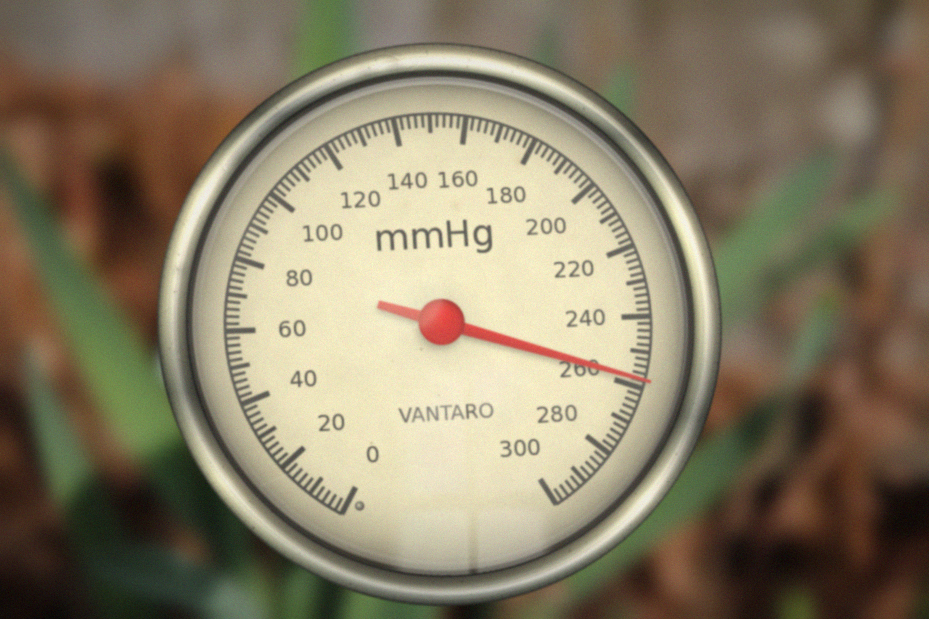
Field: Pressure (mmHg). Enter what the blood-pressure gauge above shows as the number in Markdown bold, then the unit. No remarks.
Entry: **258** mmHg
